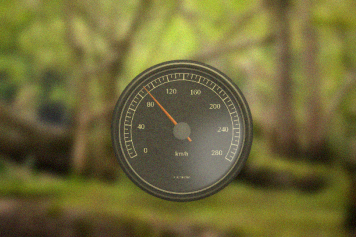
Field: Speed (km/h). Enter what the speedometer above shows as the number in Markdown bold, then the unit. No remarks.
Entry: **90** km/h
